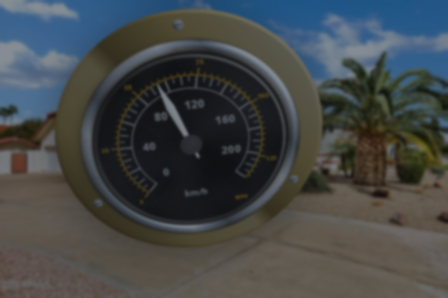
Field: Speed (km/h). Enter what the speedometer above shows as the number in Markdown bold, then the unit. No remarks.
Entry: **95** km/h
